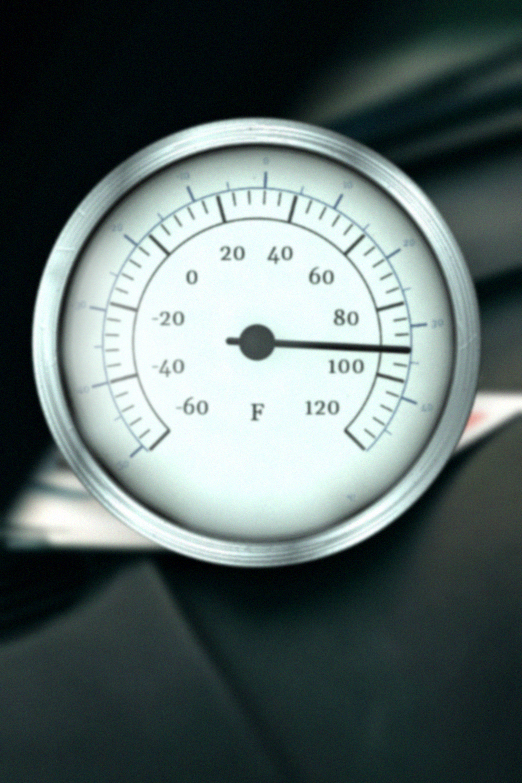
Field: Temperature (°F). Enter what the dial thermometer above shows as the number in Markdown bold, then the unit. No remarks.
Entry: **92** °F
